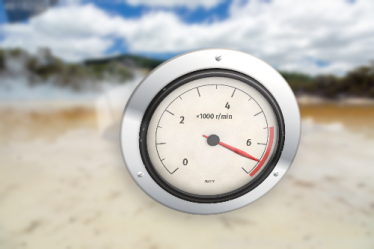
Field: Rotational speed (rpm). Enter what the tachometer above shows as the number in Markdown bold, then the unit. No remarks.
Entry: **6500** rpm
